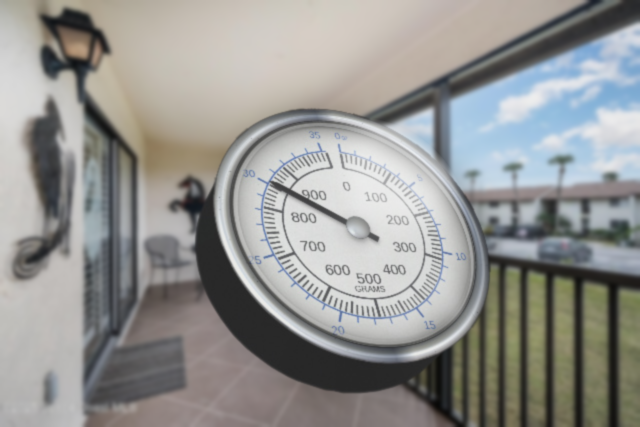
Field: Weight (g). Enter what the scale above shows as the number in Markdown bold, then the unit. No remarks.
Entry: **850** g
